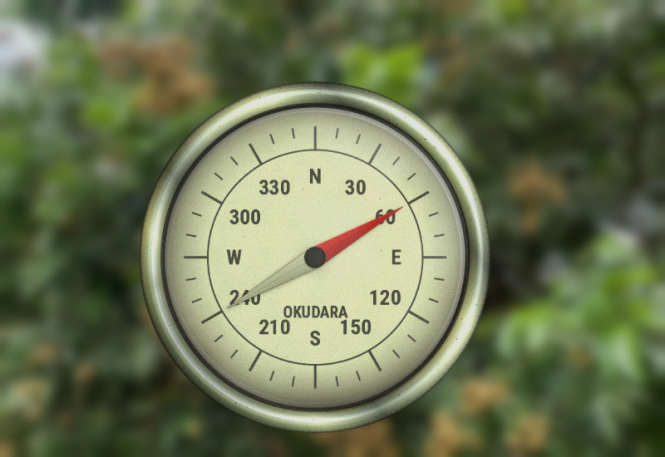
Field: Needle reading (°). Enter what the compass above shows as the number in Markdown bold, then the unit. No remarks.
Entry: **60** °
